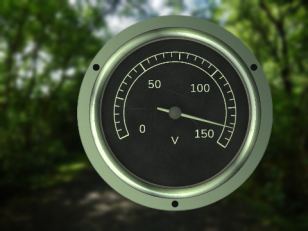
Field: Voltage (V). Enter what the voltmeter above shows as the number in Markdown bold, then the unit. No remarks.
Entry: **137.5** V
